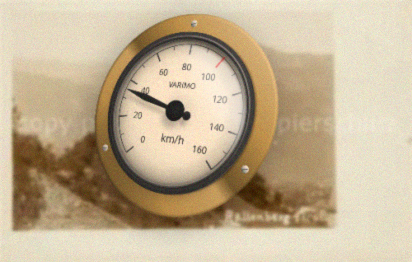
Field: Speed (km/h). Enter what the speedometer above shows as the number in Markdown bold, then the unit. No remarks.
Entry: **35** km/h
